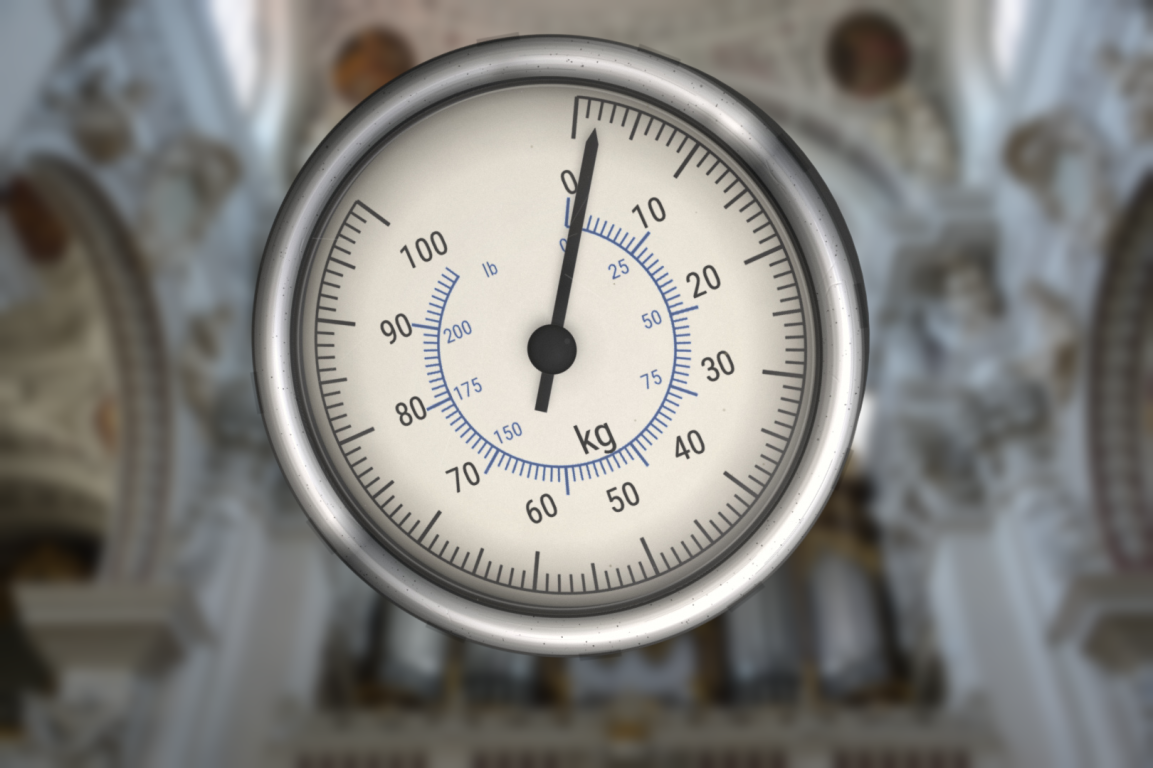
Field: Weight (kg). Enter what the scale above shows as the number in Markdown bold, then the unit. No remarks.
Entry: **2** kg
